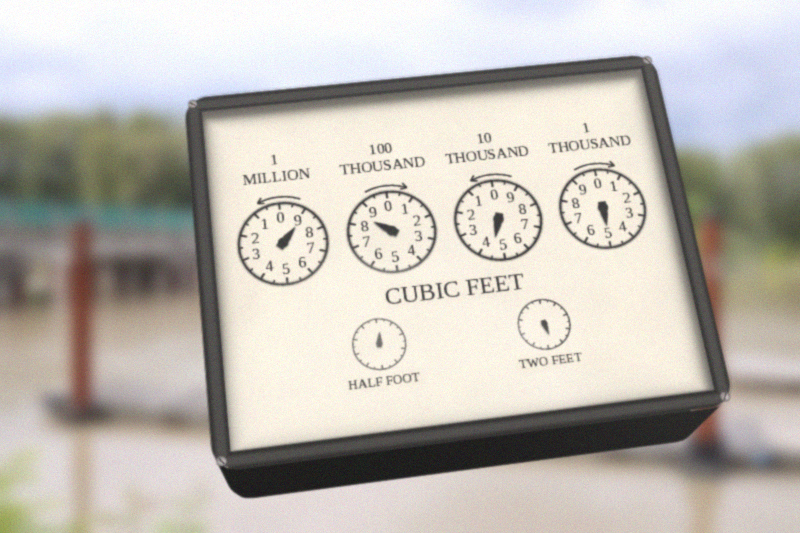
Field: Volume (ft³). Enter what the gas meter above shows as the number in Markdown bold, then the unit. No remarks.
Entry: **884500** ft³
